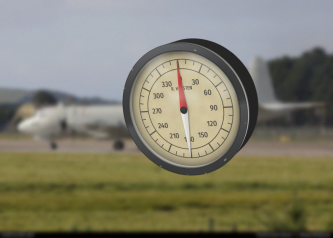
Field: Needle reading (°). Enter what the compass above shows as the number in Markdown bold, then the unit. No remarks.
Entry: **0** °
